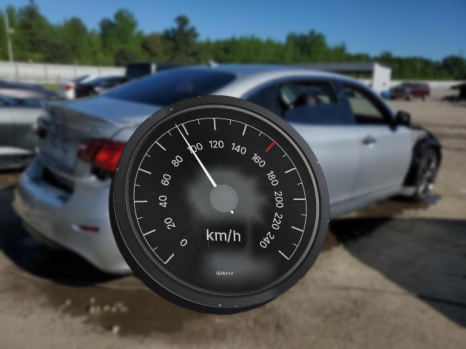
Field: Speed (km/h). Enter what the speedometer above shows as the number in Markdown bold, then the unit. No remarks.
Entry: **95** km/h
